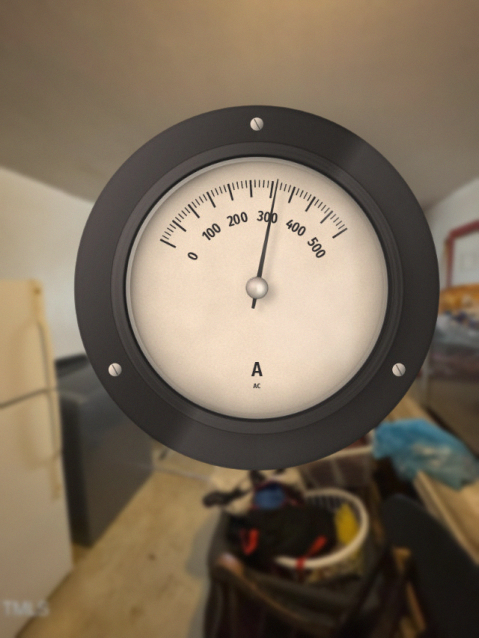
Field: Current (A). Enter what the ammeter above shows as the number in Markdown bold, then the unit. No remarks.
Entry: **310** A
